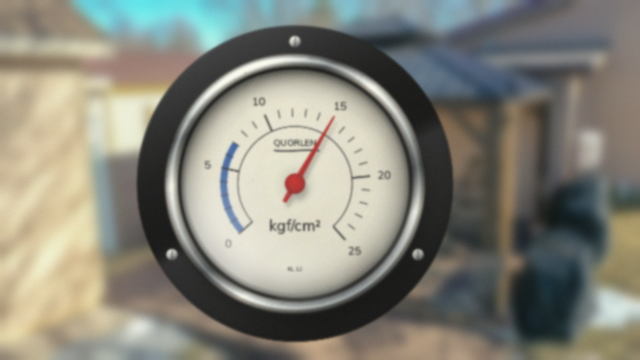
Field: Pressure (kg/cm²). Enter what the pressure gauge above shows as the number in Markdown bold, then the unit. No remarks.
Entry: **15** kg/cm²
